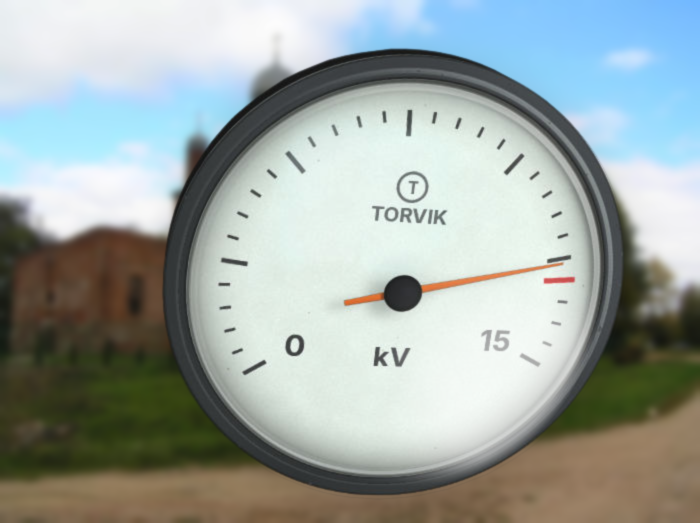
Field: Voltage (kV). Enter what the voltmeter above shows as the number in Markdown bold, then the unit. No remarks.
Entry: **12.5** kV
